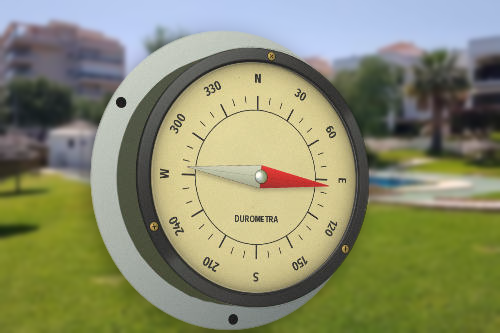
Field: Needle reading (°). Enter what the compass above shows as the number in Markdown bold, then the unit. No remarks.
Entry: **95** °
